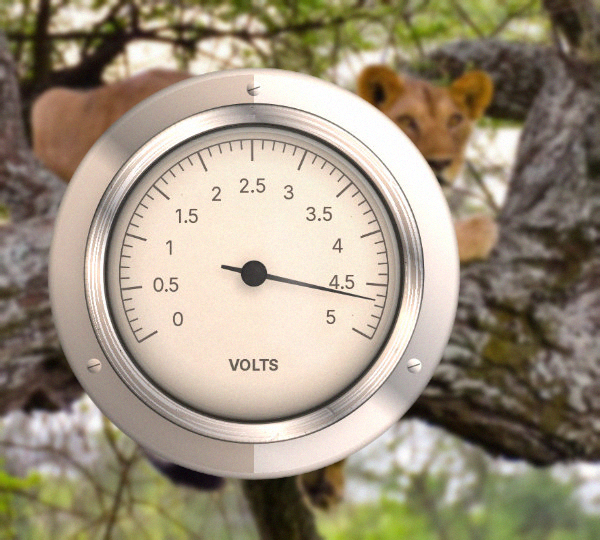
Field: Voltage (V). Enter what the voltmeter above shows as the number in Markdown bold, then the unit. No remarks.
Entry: **4.65** V
